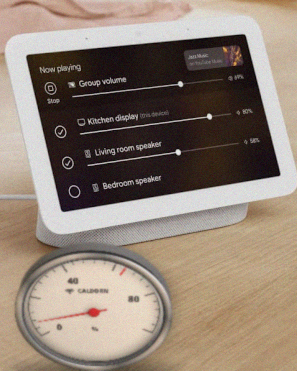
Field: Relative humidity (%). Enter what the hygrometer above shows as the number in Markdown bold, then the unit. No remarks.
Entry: **8** %
